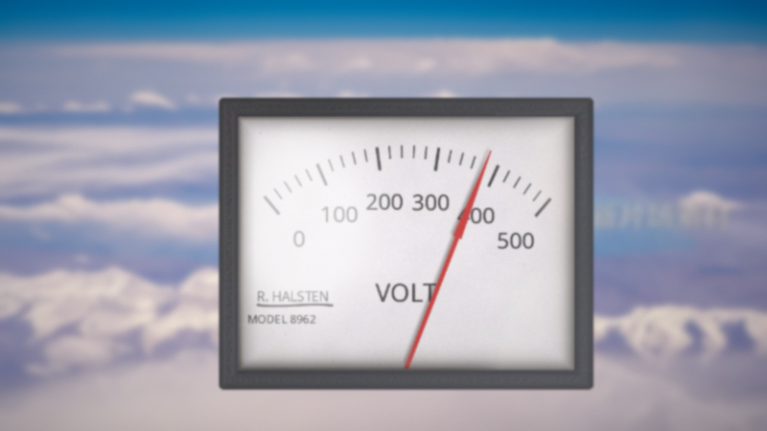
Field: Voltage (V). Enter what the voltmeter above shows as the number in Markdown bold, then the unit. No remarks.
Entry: **380** V
